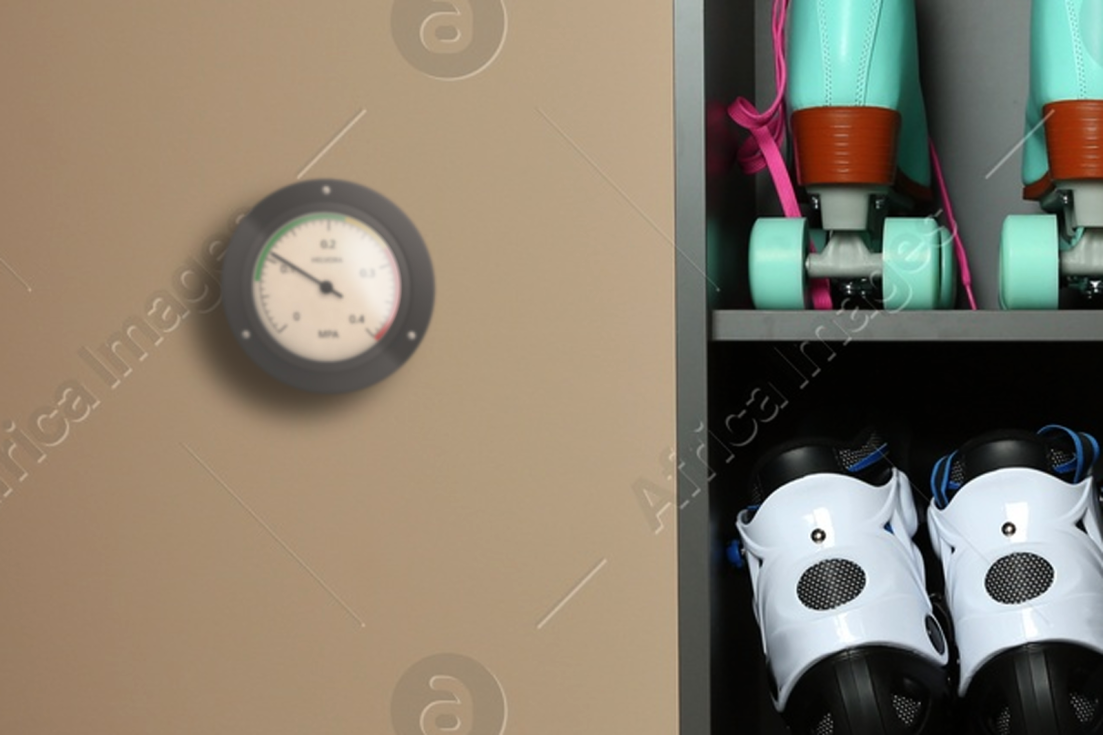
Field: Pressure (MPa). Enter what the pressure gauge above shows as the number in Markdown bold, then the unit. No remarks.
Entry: **0.11** MPa
